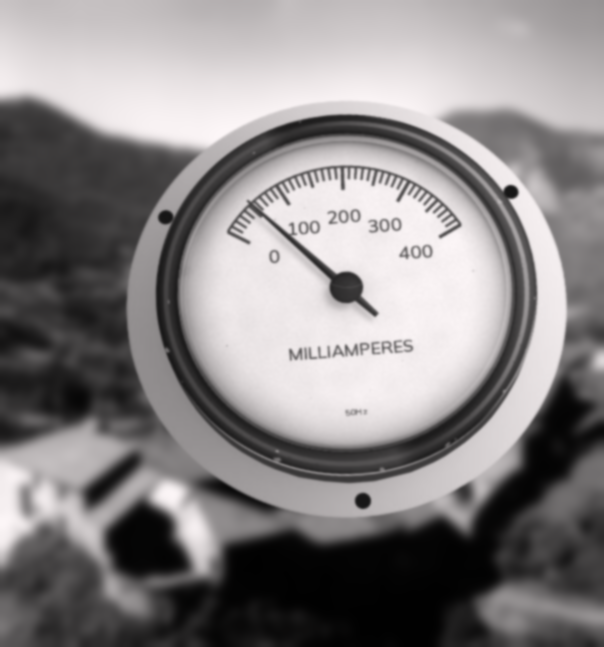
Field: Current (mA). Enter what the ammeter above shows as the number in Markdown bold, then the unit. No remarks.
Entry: **50** mA
